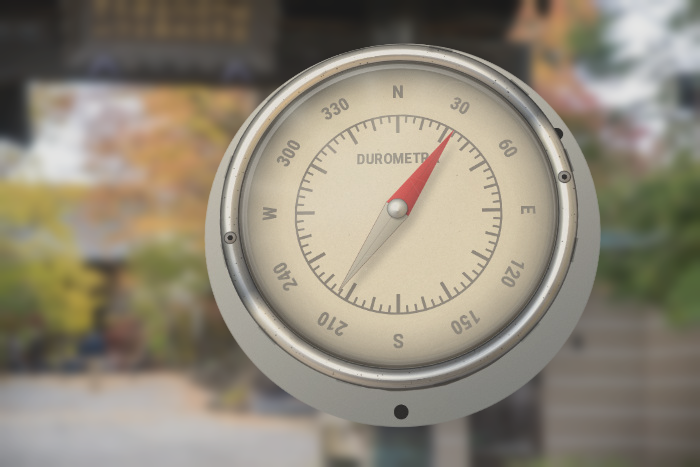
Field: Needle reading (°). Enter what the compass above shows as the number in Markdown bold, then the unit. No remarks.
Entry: **35** °
